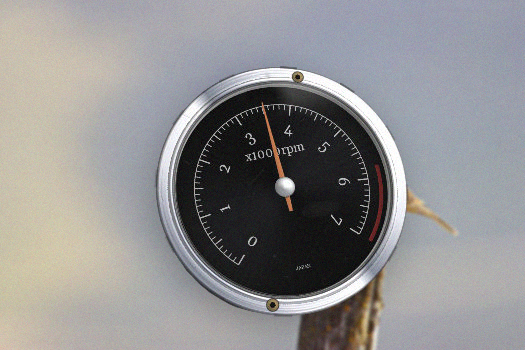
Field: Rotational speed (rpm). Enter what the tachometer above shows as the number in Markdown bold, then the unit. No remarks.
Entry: **3500** rpm
